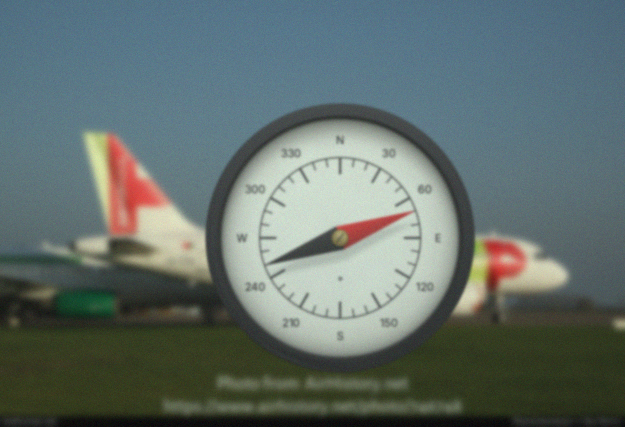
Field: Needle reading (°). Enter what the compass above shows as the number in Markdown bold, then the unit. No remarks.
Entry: **70** °
